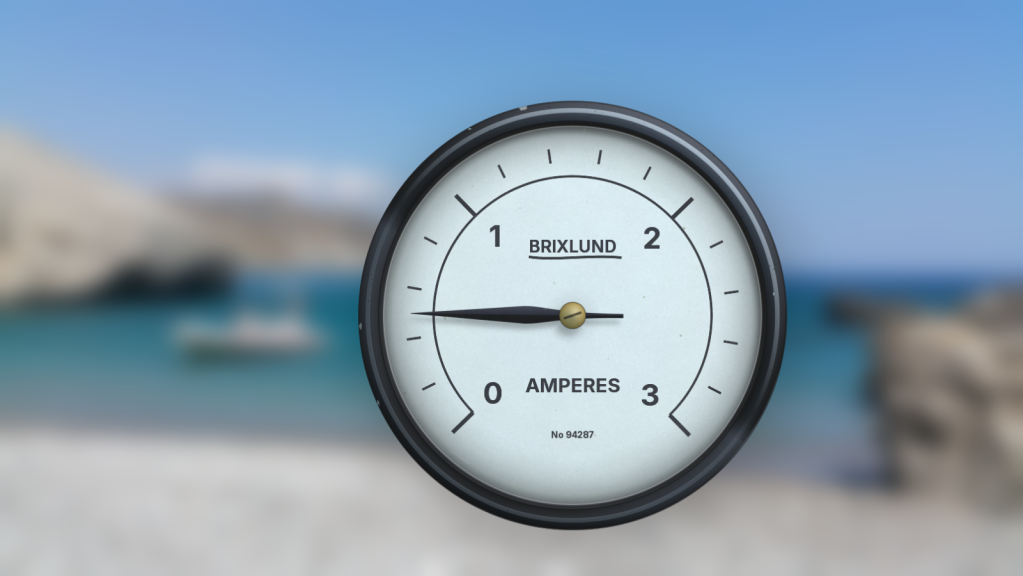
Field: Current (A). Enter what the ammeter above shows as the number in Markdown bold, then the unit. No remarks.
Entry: **0.5** A
